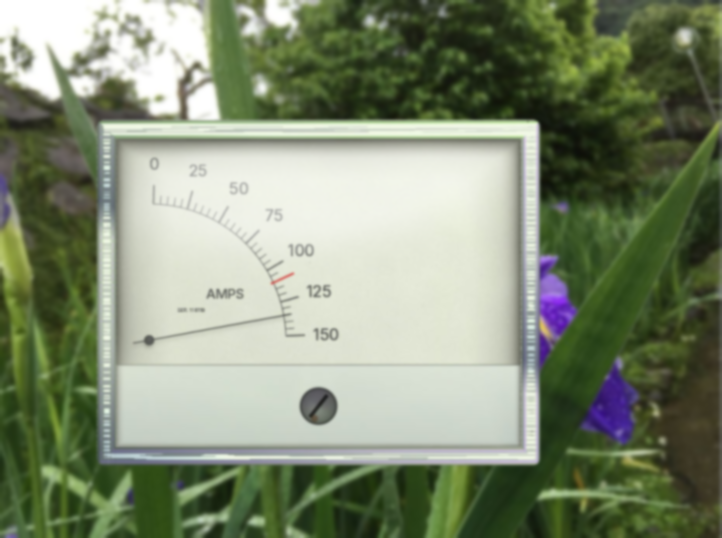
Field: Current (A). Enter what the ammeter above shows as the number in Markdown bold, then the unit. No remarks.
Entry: **135** A
